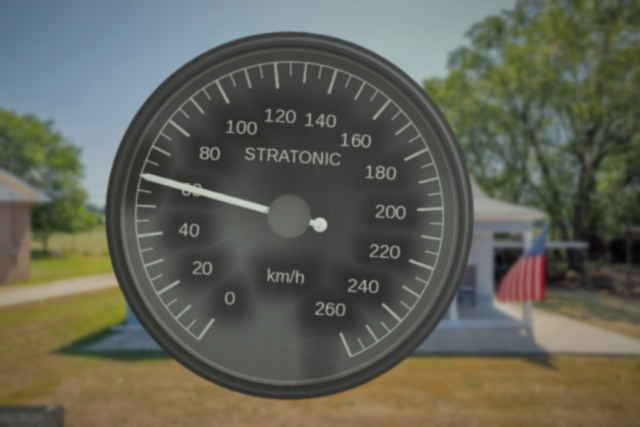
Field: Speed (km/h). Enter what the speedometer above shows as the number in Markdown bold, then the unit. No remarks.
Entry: **60** km/h
